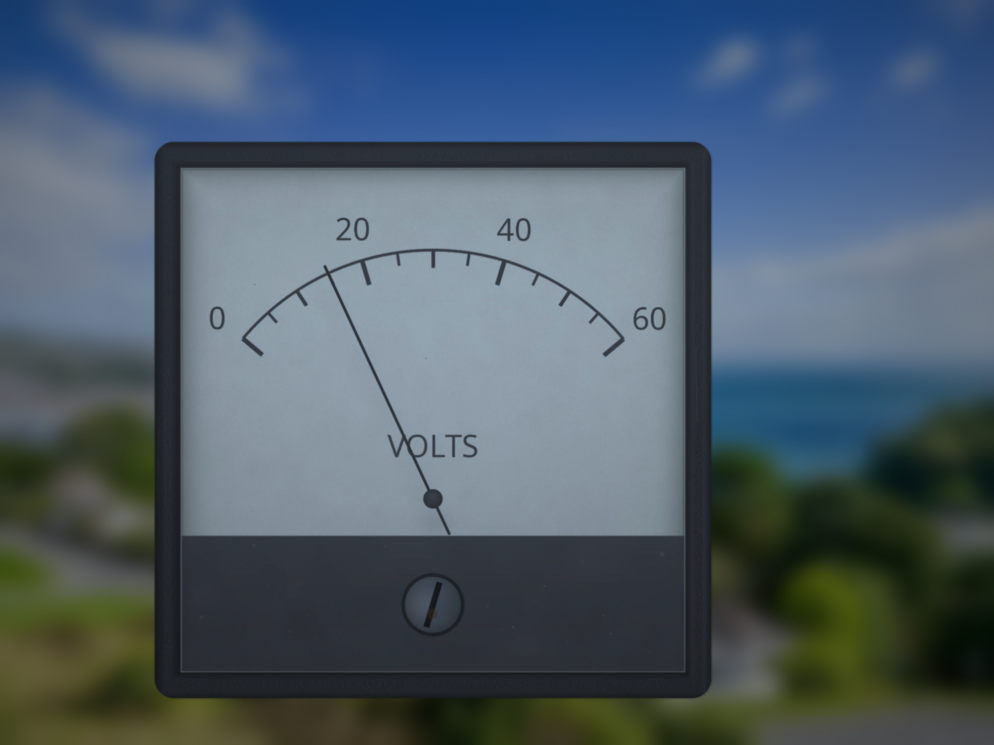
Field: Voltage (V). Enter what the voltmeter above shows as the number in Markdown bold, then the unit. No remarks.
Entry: **15** V
